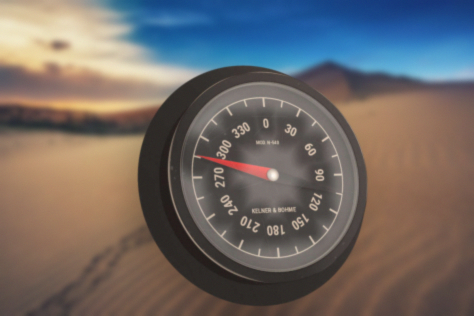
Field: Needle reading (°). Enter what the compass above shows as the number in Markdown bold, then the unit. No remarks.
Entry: **285** °
